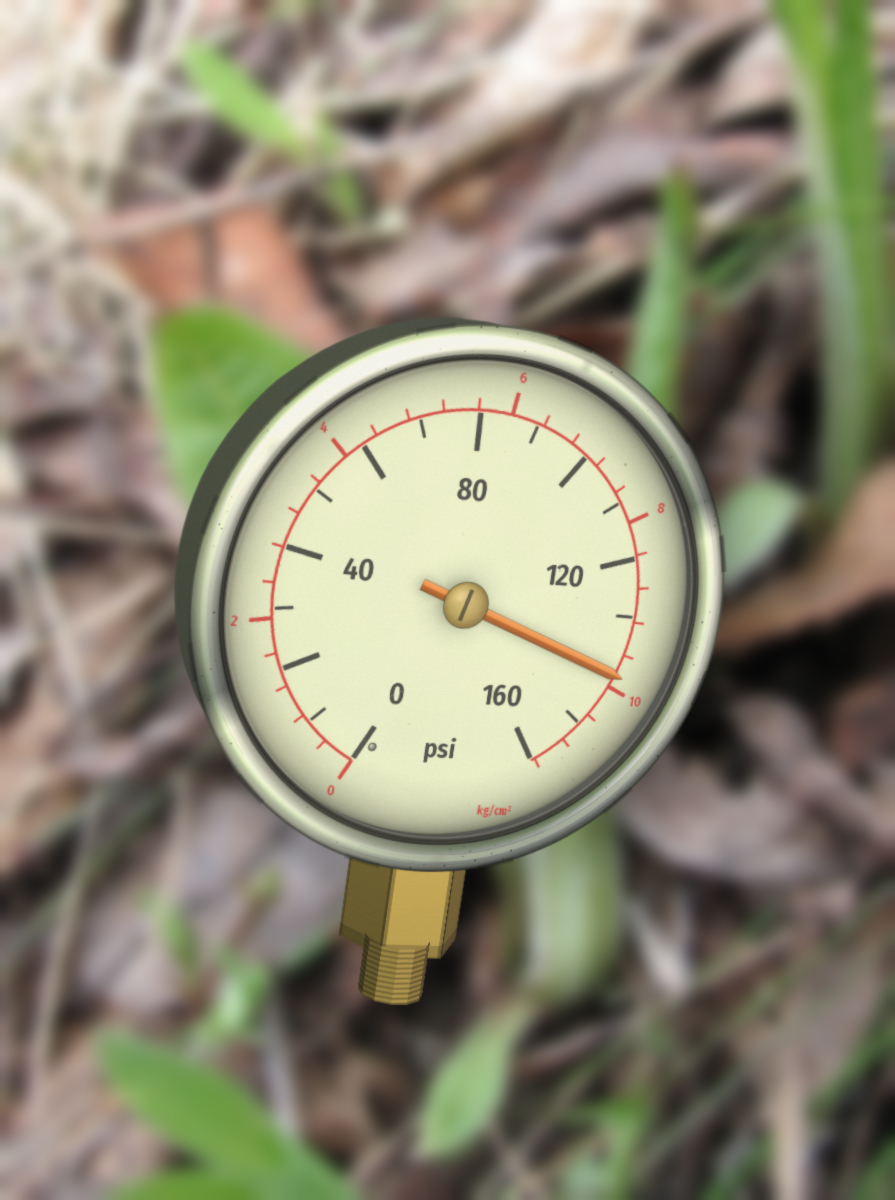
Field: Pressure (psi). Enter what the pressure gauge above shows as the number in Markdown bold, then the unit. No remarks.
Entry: **140** psi
